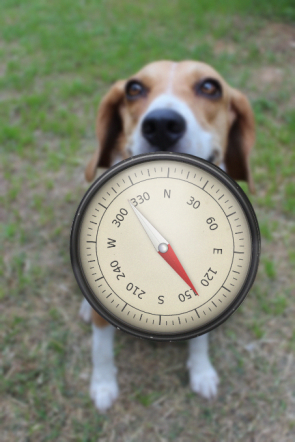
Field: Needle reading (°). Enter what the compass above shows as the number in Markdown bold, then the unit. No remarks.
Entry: **140** °
